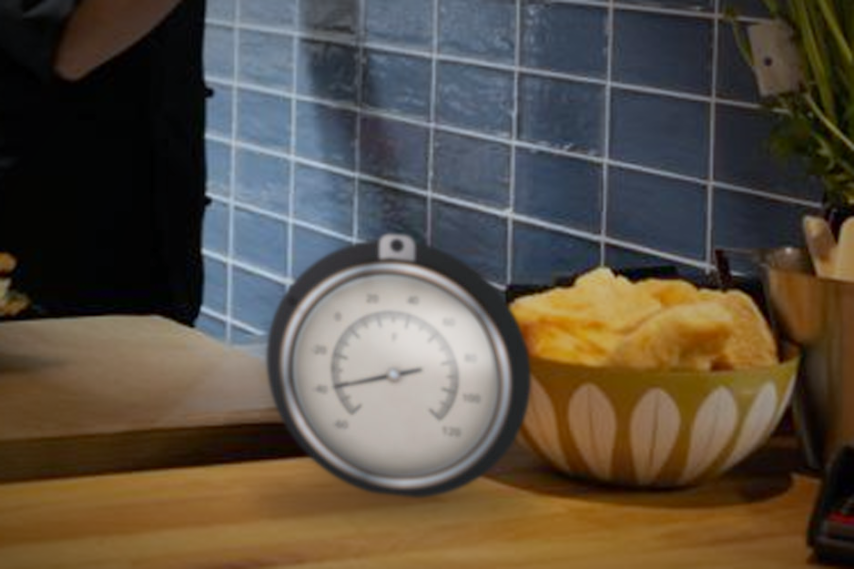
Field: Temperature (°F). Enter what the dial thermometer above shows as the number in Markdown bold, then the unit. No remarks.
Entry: **-40** °F
